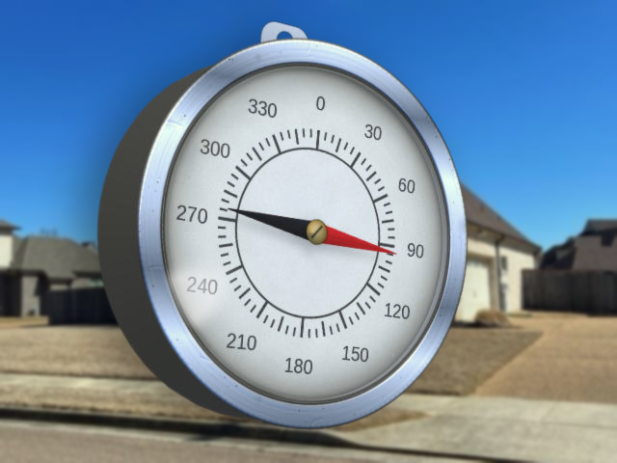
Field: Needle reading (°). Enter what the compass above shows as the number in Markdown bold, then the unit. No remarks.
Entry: **95** °
